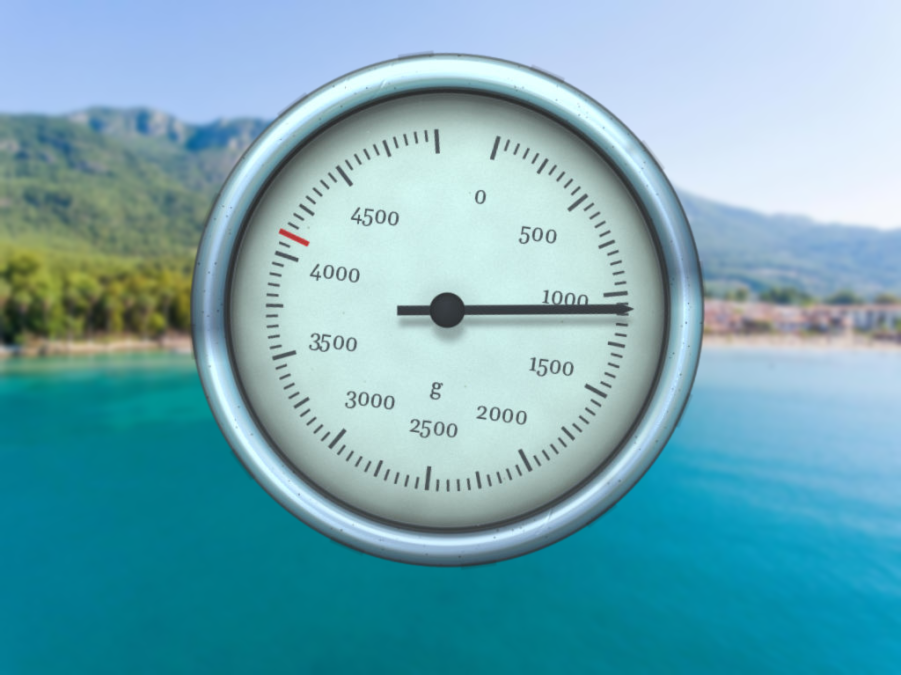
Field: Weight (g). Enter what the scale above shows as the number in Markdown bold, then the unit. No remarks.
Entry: **1075** g
